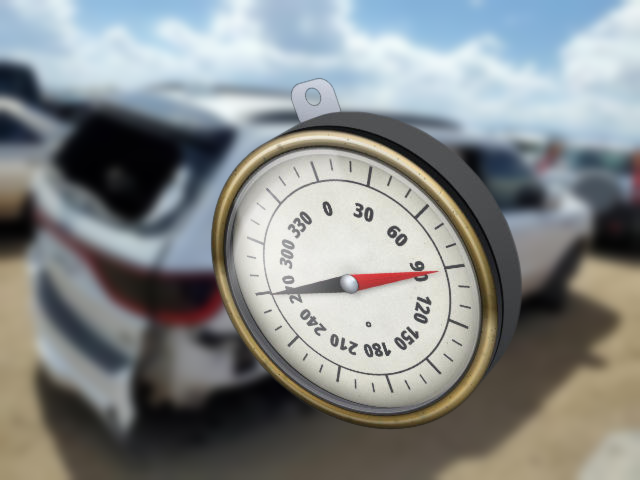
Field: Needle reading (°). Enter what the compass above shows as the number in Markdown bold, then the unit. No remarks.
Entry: **90** °
